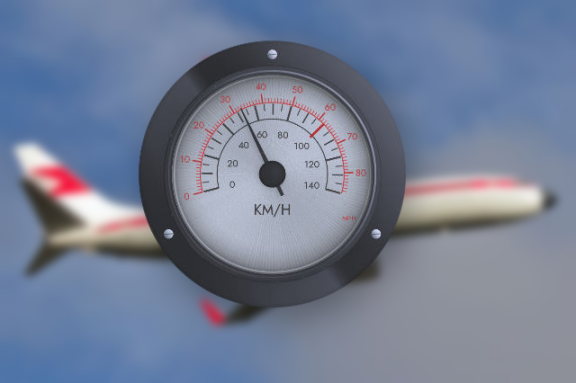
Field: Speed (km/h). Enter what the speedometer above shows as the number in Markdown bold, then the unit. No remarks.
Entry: **52.5** km/h
